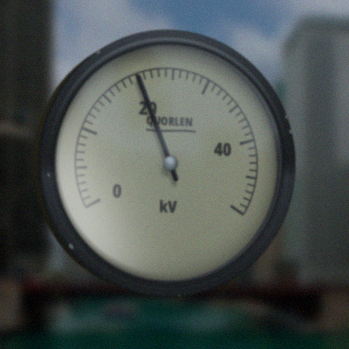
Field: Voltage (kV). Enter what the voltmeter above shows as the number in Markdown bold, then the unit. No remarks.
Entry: **20** kV
